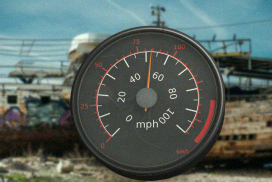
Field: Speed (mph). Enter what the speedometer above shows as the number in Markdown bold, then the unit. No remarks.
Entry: **52.5** mph
